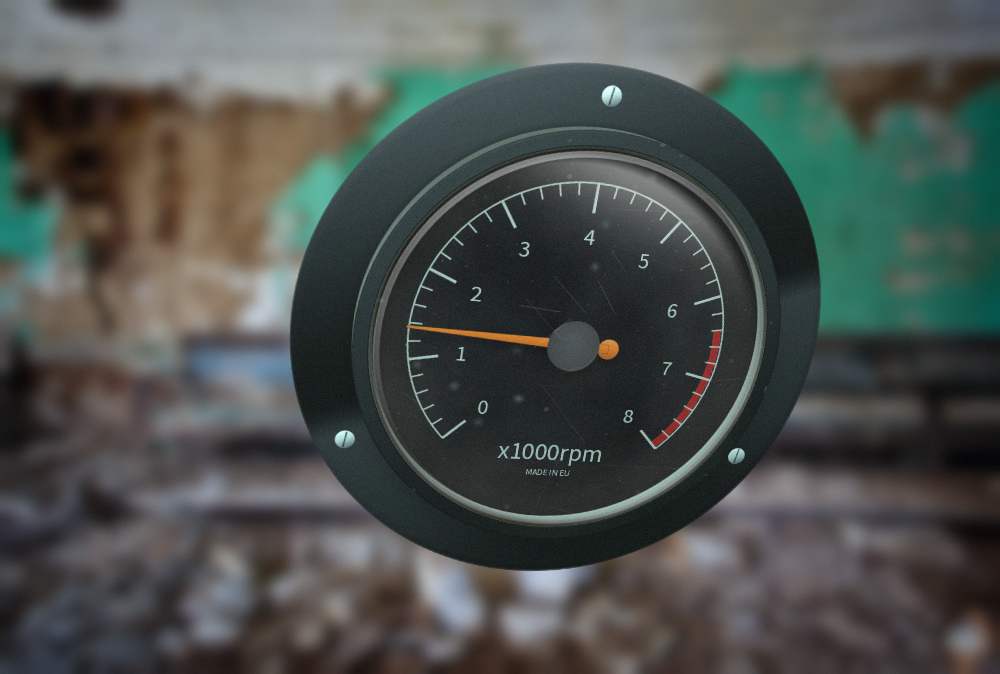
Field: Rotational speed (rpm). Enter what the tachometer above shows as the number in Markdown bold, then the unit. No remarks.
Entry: **1400** rpm
